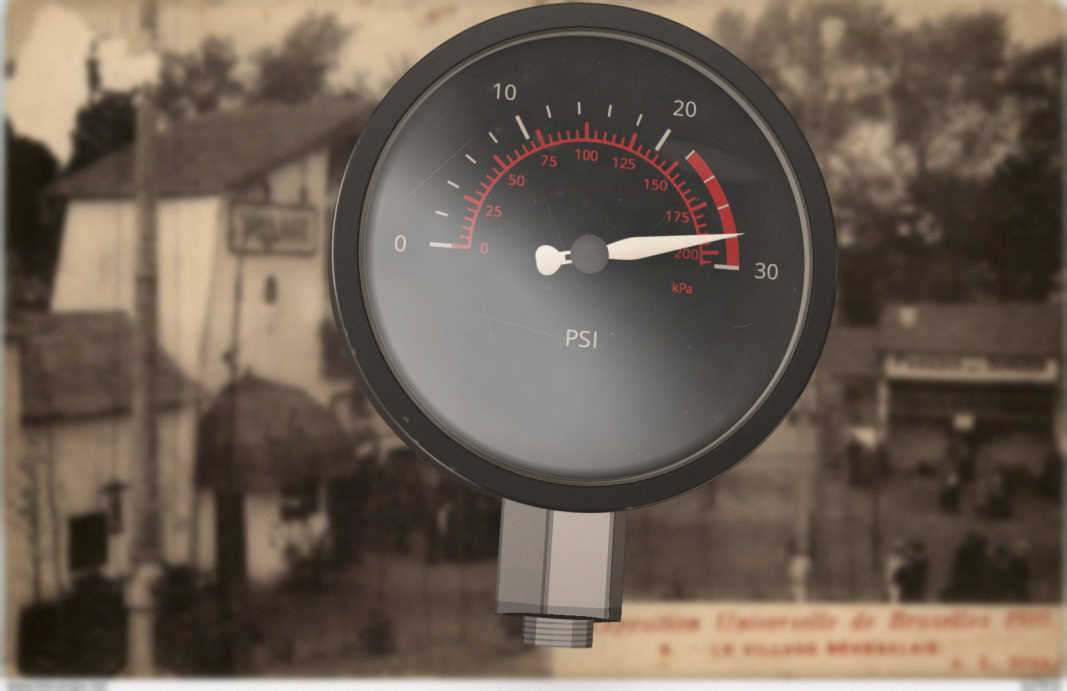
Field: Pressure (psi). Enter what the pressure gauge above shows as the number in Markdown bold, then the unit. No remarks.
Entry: **28** psi
